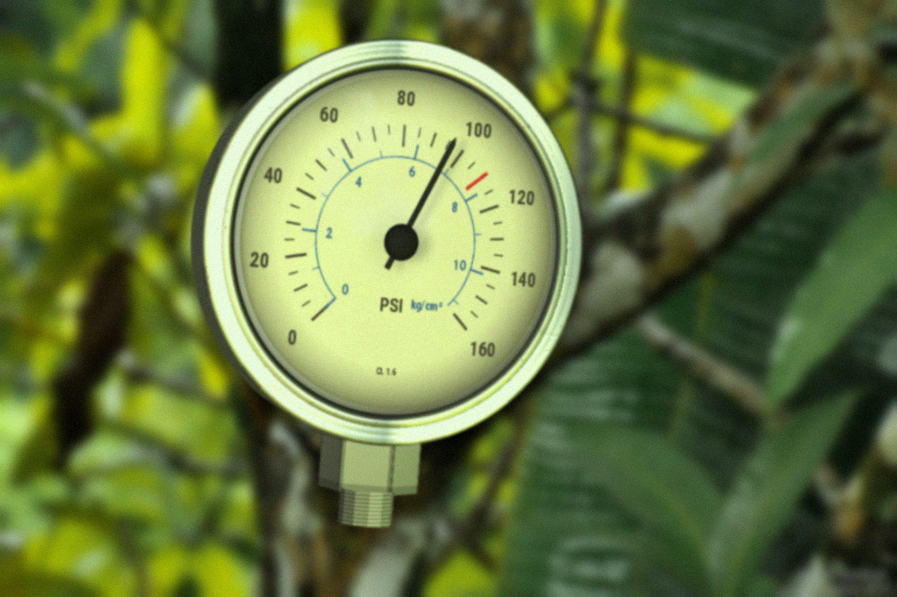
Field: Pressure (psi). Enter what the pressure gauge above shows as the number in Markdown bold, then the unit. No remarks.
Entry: **95** psi
